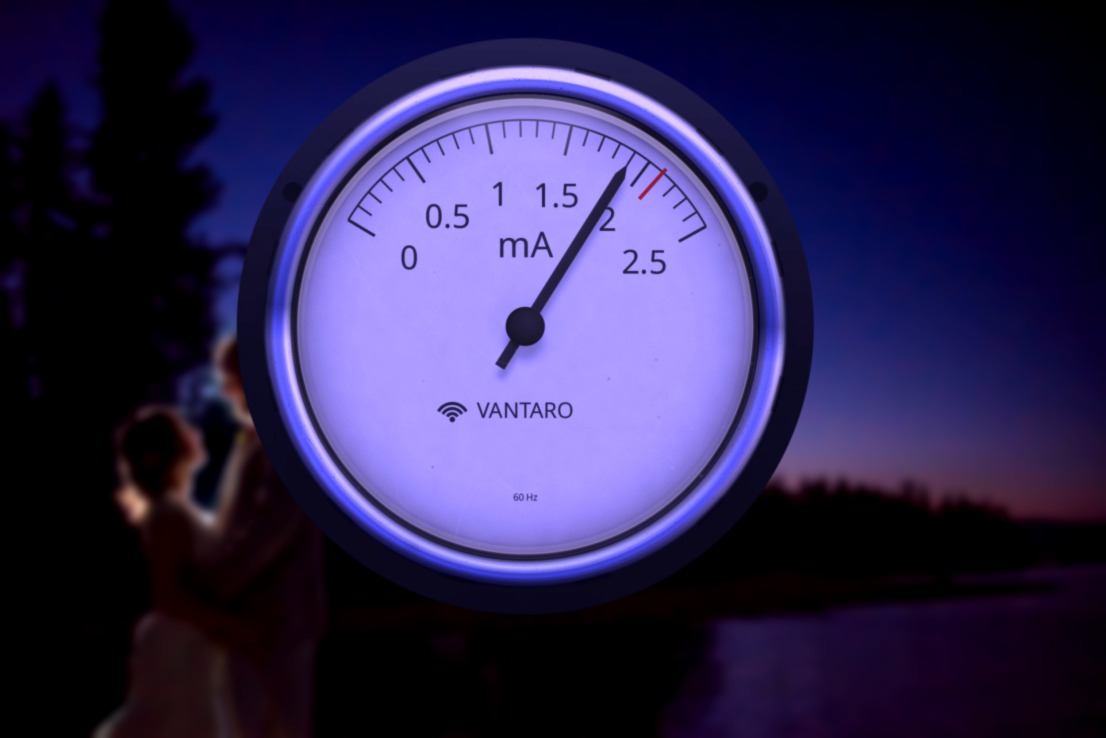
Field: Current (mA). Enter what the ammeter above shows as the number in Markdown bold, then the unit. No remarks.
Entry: **1.9** mA
